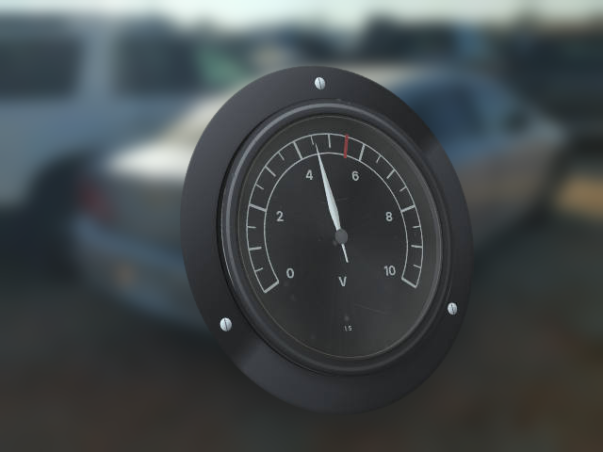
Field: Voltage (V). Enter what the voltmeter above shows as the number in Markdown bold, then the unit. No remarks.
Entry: **4.5** V
